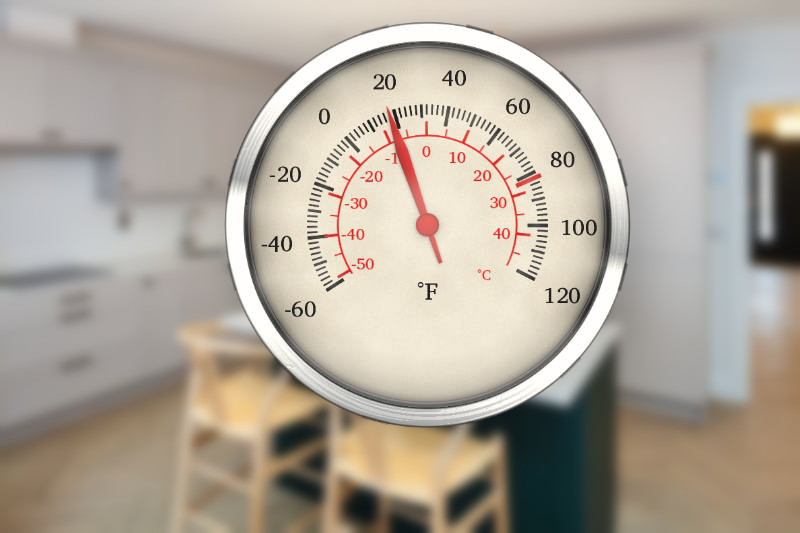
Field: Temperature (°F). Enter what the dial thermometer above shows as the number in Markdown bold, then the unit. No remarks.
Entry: **18** °F
